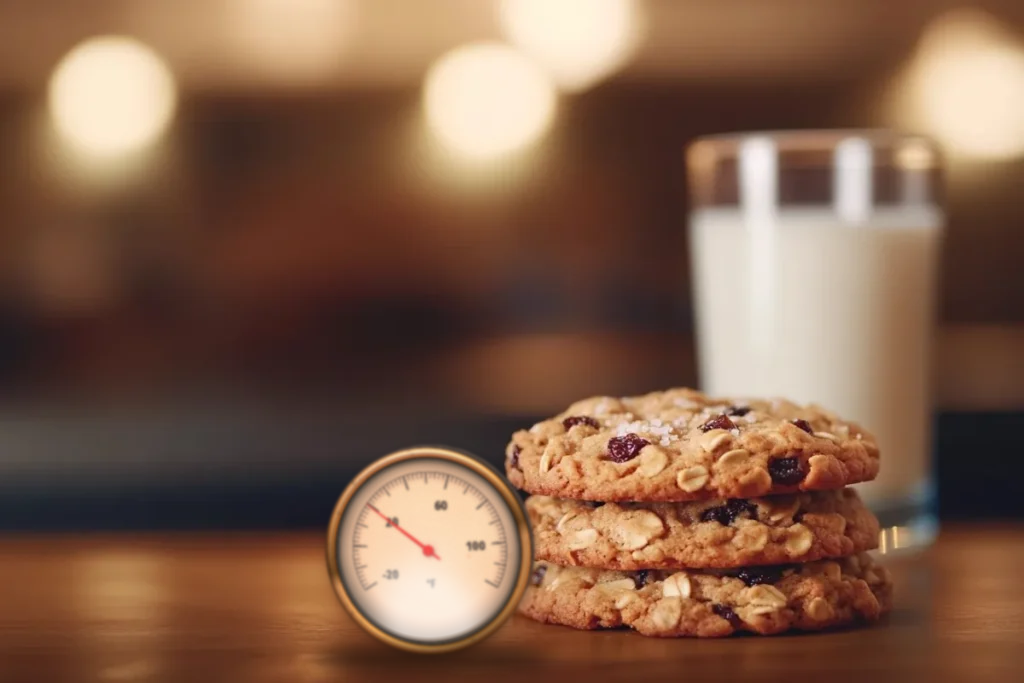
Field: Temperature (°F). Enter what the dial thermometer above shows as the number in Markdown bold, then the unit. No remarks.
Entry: **20** °F
